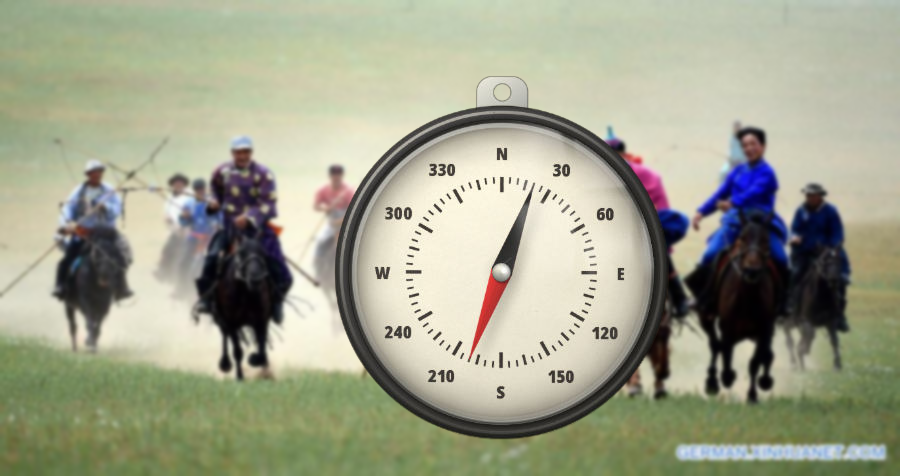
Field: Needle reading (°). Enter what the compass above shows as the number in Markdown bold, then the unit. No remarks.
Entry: **200** °
